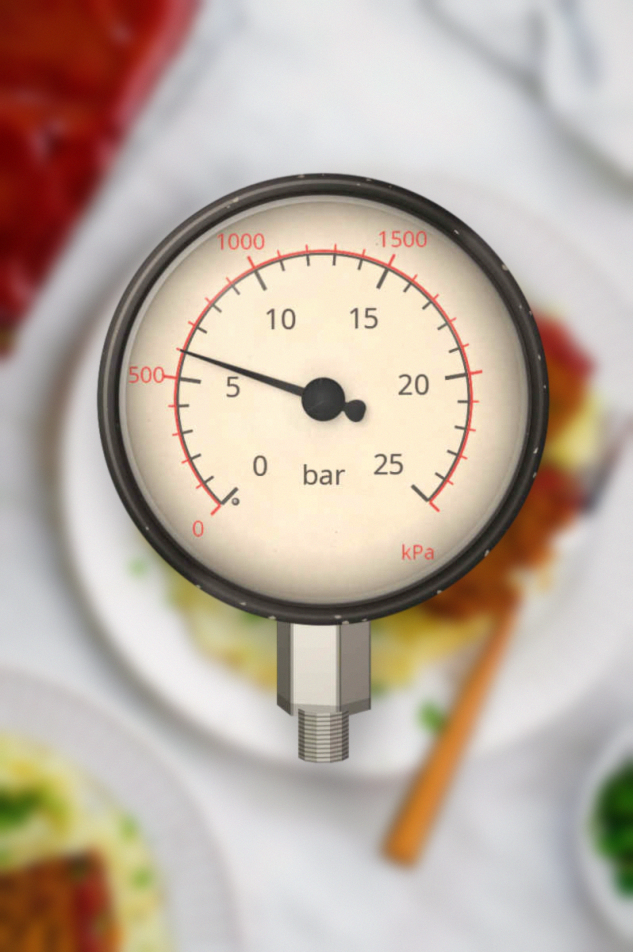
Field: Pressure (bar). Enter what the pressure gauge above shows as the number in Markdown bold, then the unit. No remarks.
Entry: **6** bar
